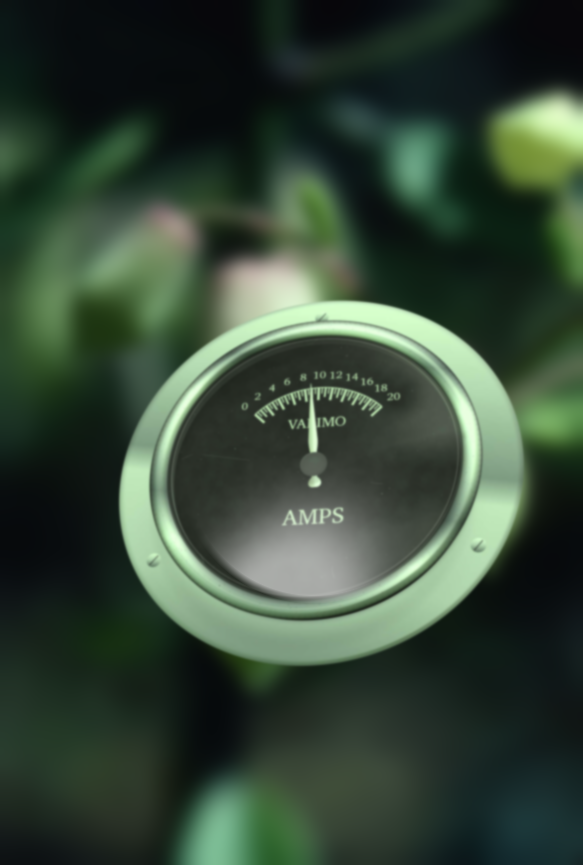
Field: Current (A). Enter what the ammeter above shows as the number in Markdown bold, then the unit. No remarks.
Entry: **9** A
